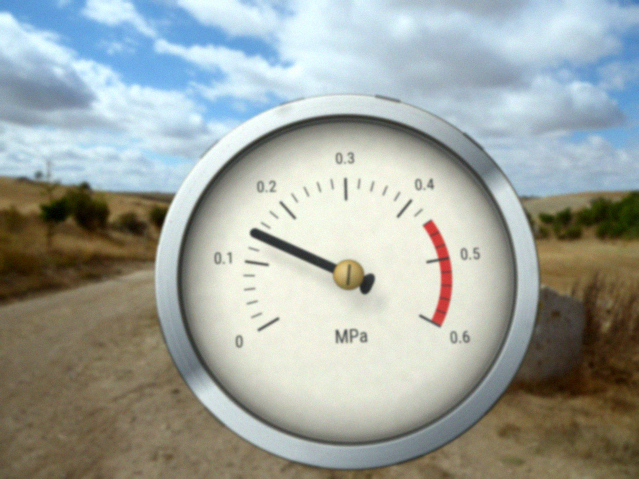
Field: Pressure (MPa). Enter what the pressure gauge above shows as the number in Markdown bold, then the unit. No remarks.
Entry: **0.14** MPa
